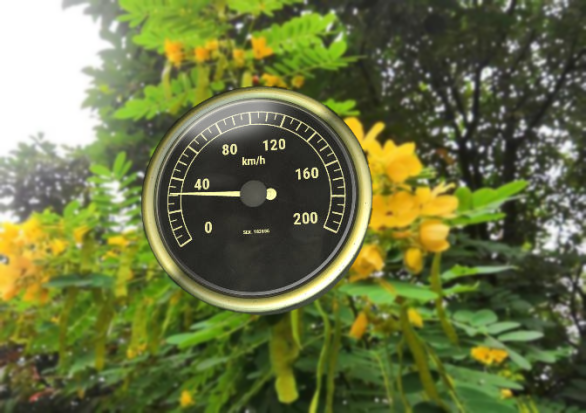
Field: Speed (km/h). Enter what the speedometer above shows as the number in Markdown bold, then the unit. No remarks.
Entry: **30** km/h
